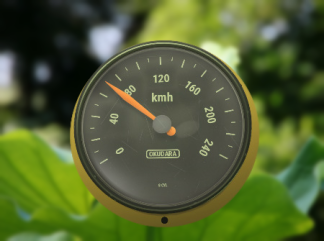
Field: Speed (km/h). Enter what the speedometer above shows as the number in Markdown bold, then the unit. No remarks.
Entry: **70** km/h
